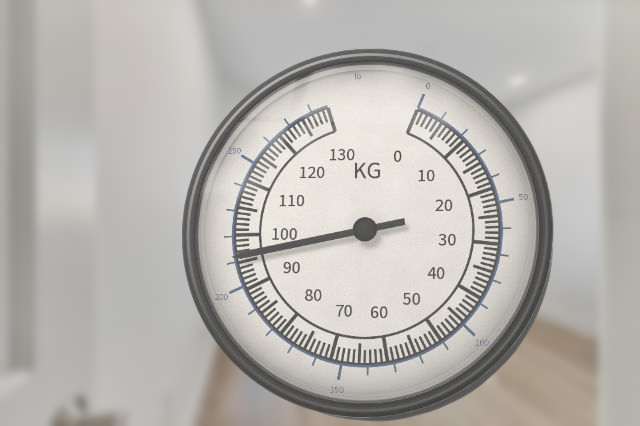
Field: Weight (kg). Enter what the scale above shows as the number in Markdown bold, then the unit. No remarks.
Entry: **96** kg
